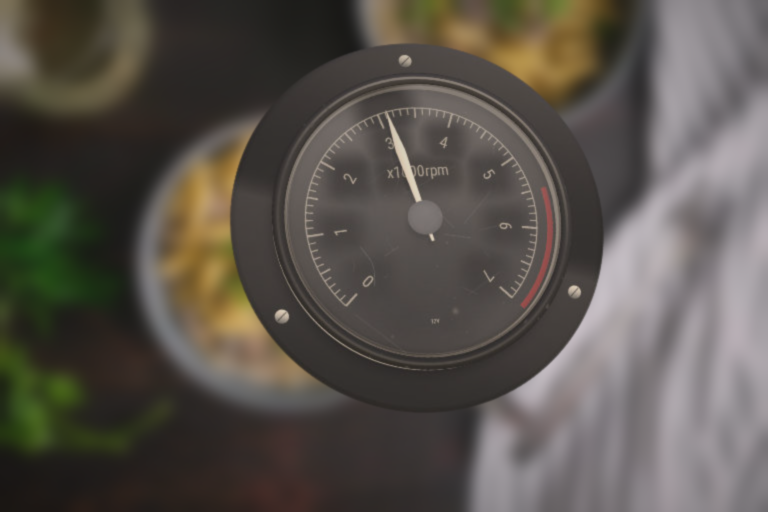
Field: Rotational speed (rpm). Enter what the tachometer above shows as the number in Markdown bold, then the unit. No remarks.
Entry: **3100** rpm
